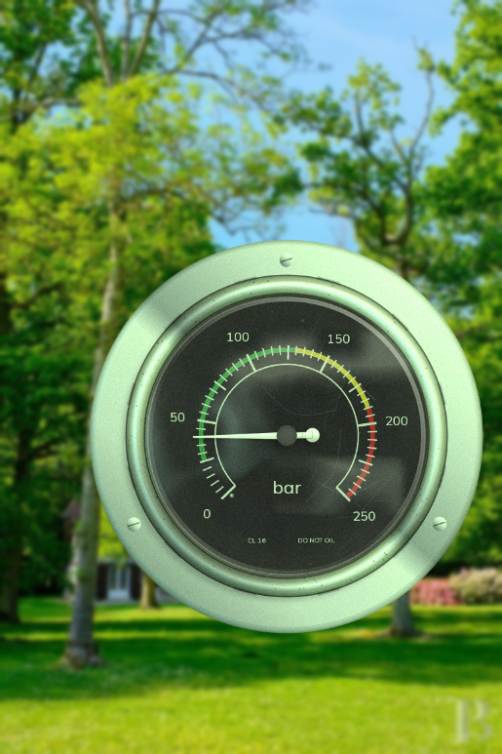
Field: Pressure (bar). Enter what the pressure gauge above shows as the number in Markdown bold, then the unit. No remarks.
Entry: **40** bar
